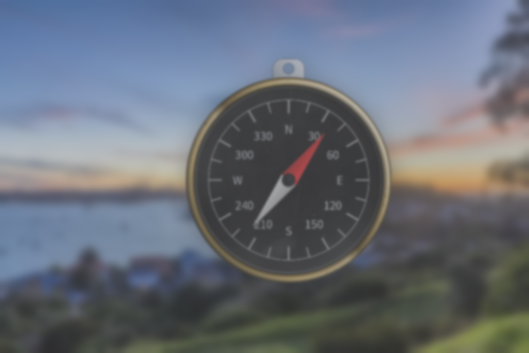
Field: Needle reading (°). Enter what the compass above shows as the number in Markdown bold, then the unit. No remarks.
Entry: **37.5** °
